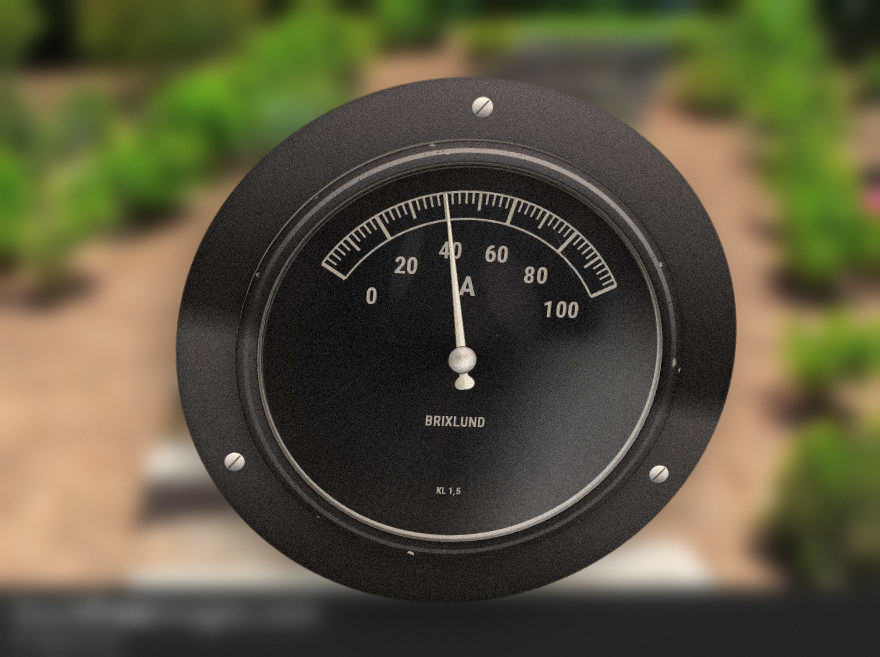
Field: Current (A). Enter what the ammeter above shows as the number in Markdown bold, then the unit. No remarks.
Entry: **40** A
